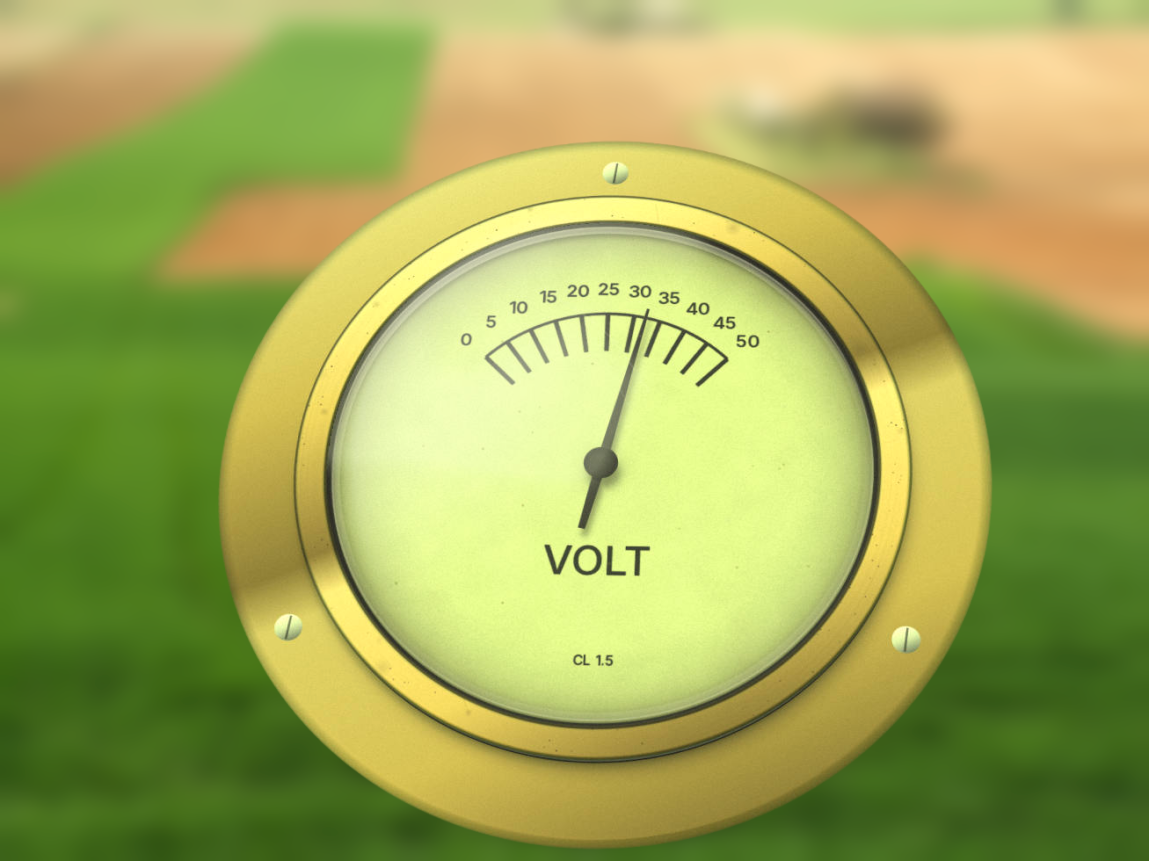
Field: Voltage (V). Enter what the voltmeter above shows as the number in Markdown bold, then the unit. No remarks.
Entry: **32.5** V
